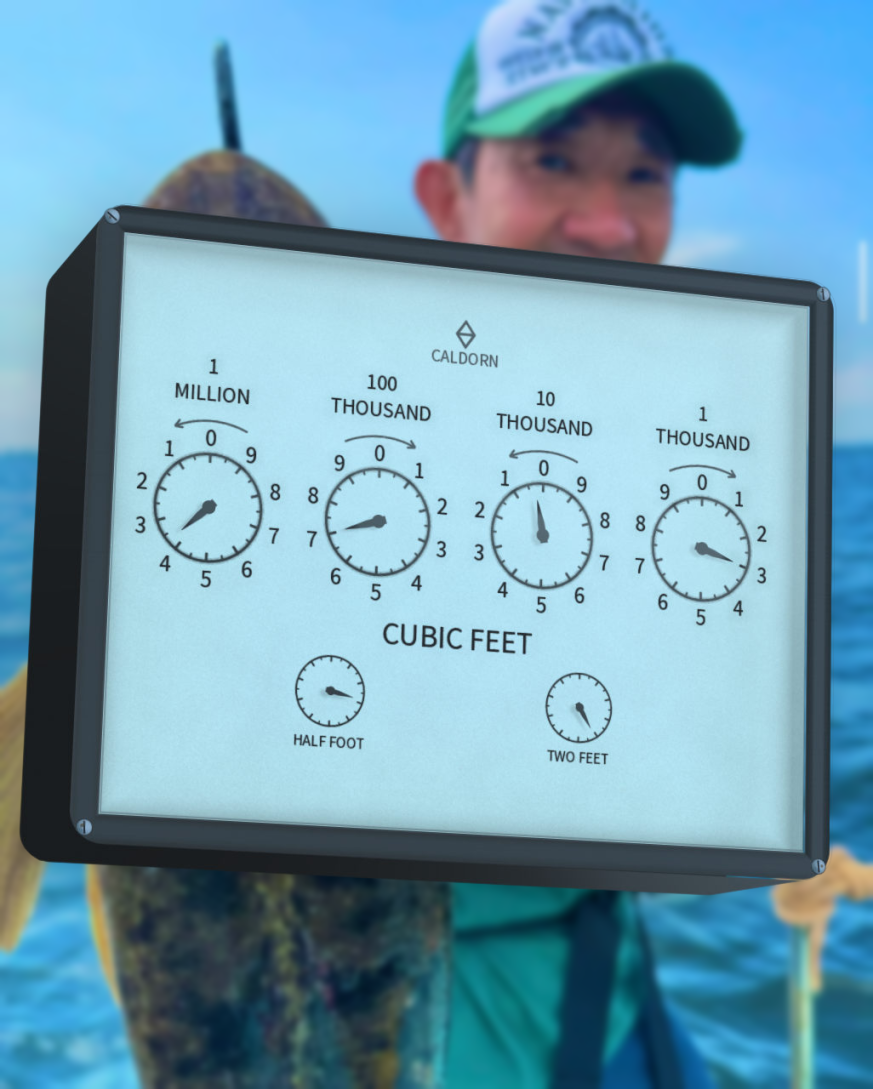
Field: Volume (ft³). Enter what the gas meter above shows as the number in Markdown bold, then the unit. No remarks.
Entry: **370300** ft³
